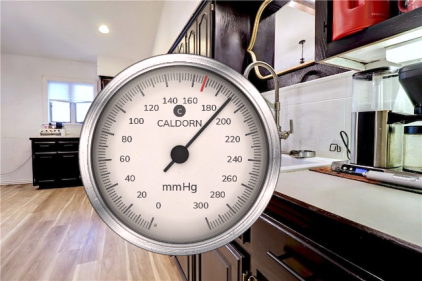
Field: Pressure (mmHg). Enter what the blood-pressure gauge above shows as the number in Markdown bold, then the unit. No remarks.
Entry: **190** mmHg
